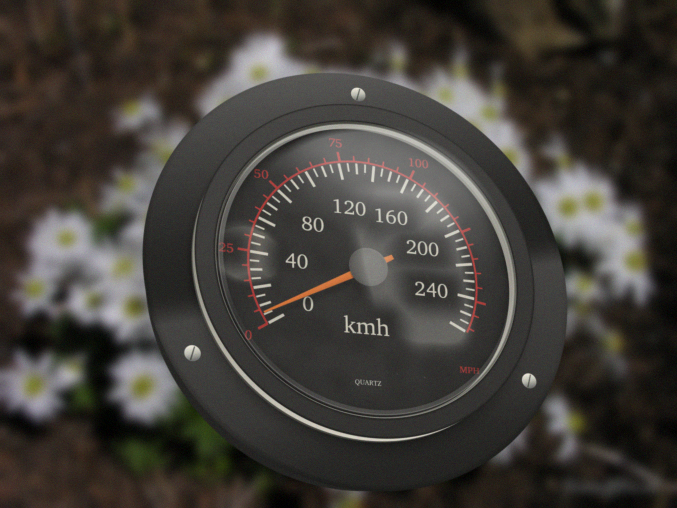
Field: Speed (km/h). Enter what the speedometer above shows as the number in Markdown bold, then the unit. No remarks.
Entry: **5** km/h
